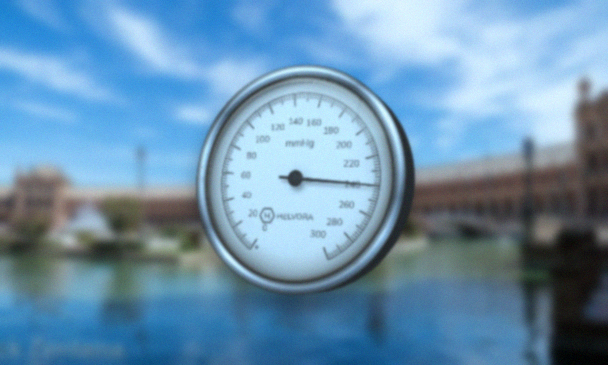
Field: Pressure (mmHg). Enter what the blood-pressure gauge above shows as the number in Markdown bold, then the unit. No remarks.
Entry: **240** mmHg
